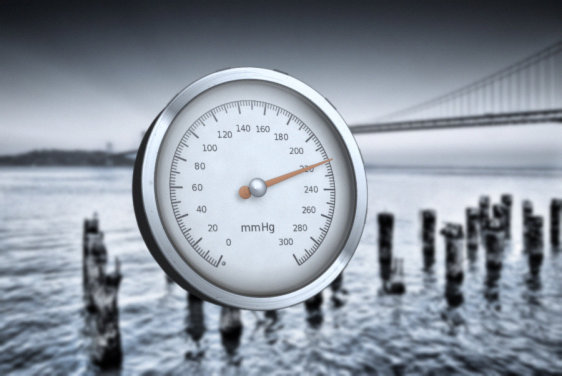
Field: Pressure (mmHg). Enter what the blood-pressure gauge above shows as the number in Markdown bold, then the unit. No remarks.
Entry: **220** mmHg
